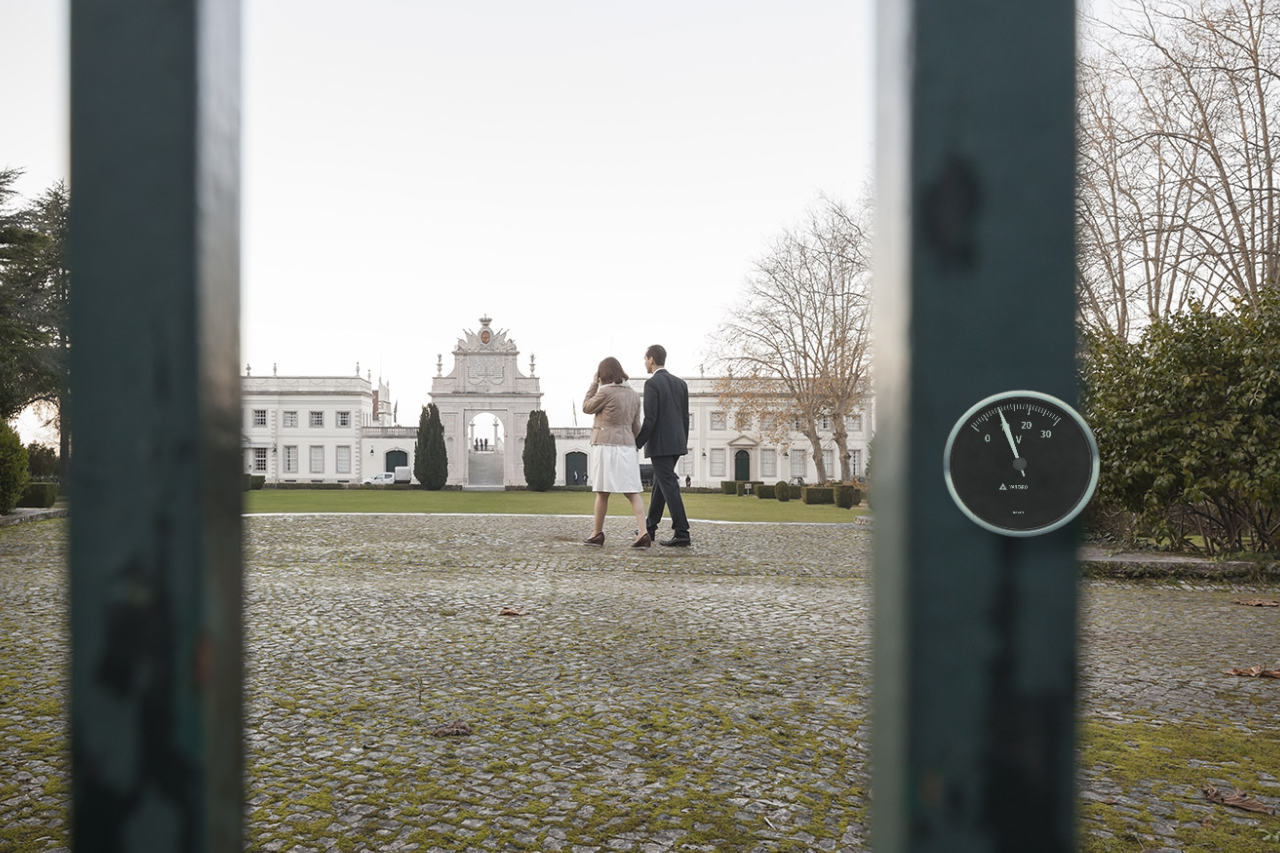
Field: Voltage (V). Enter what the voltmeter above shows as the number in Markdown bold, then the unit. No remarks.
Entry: **10** V
